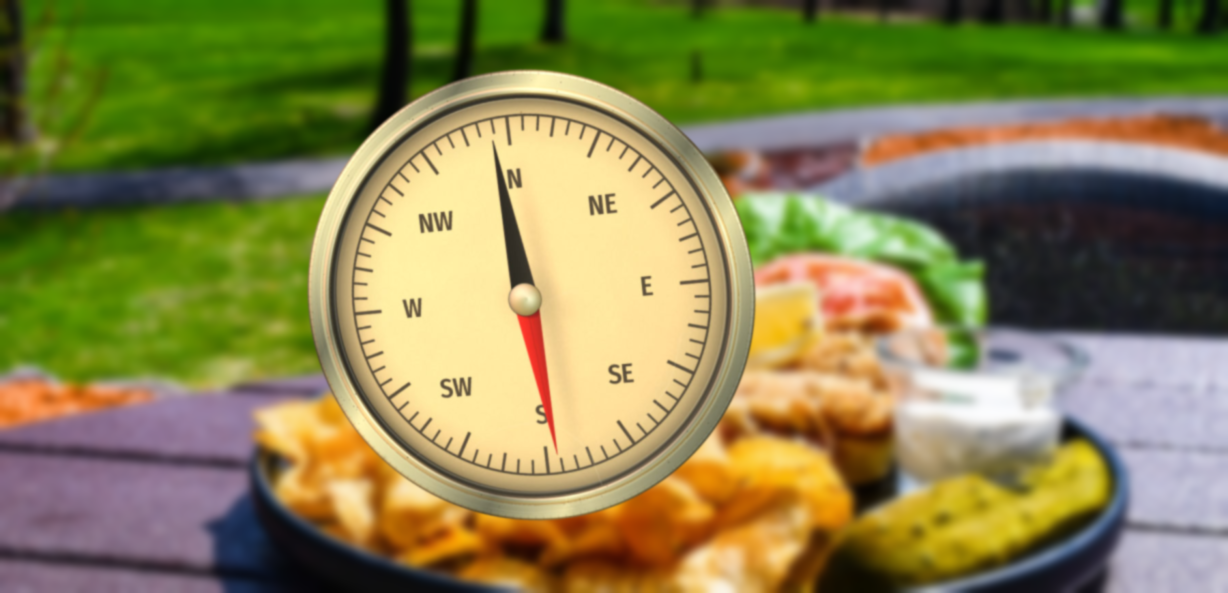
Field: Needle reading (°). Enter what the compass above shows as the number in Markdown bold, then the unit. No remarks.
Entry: **175** °
